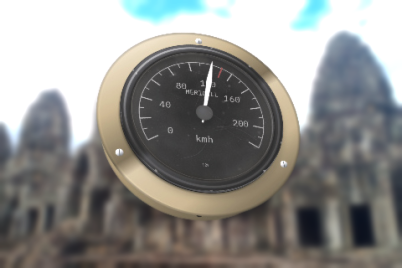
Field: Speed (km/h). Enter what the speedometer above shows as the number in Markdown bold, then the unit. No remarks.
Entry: **120** km/h
